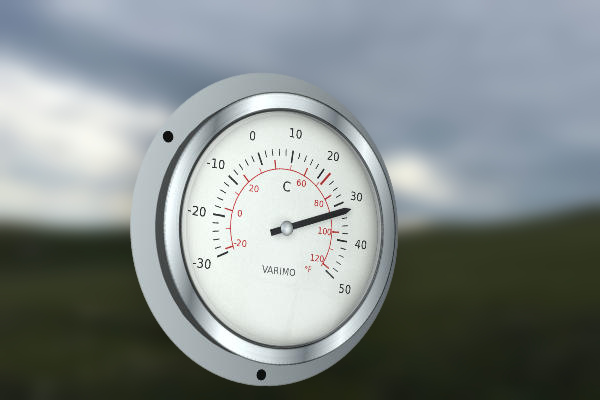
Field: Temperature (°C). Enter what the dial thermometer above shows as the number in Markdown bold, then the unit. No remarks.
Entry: **32** °C
